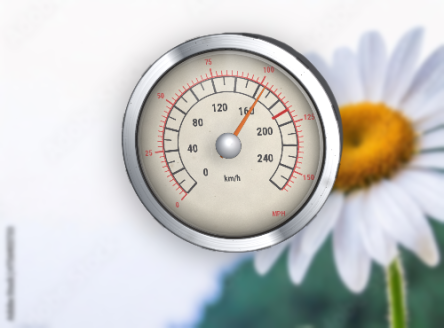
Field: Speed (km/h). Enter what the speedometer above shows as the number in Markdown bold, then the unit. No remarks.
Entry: **165** km/h
